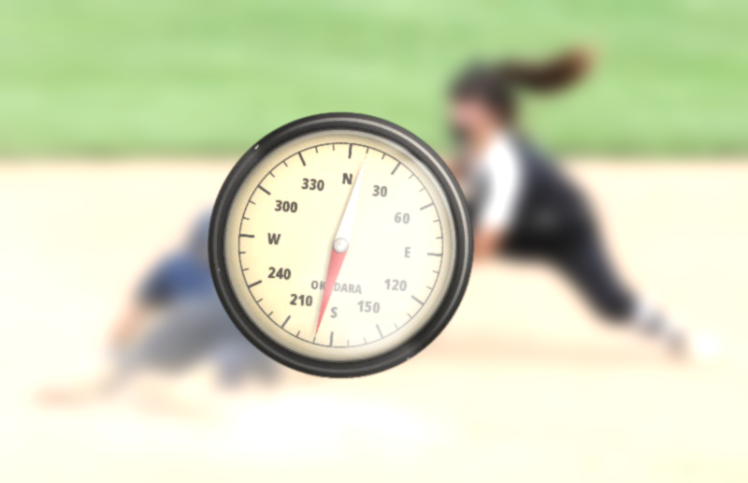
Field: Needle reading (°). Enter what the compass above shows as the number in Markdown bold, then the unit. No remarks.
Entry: **190** °
